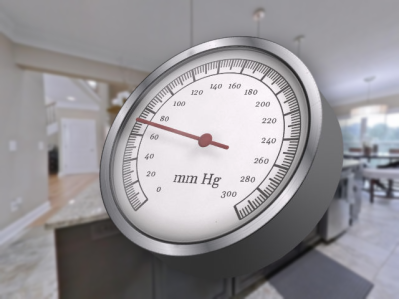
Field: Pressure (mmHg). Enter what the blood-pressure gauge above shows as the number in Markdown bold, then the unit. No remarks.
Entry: **70** mmHg
